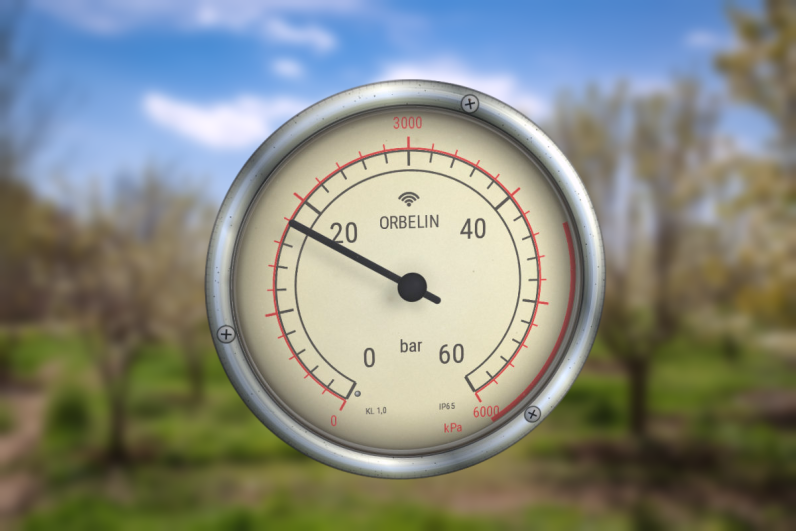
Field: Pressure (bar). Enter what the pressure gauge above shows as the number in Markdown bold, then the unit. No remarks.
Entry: **18** bar
